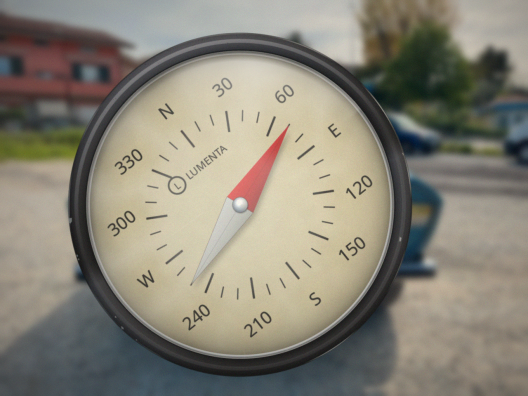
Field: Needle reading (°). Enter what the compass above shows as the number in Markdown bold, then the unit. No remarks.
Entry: **70** °
